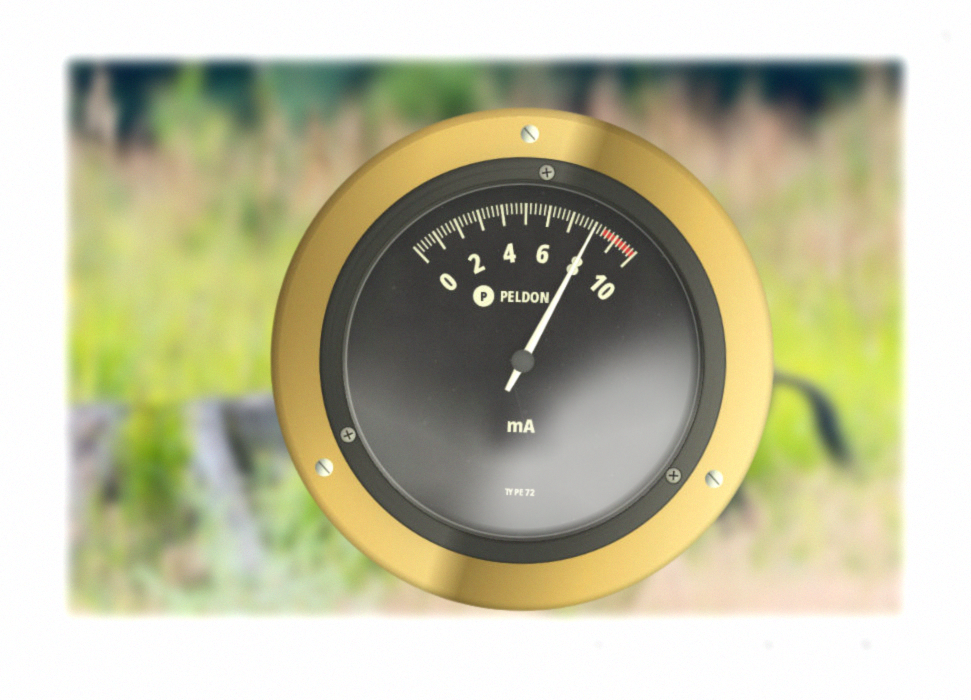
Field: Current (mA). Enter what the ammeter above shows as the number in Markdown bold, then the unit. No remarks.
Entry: **8** mA
